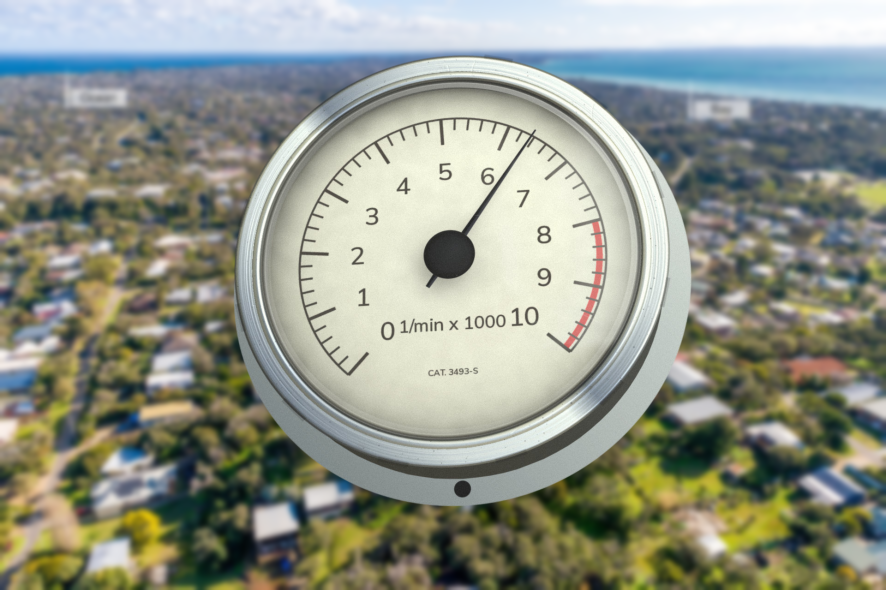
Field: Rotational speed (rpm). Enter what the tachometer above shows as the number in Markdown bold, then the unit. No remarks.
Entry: **6400** rpm
